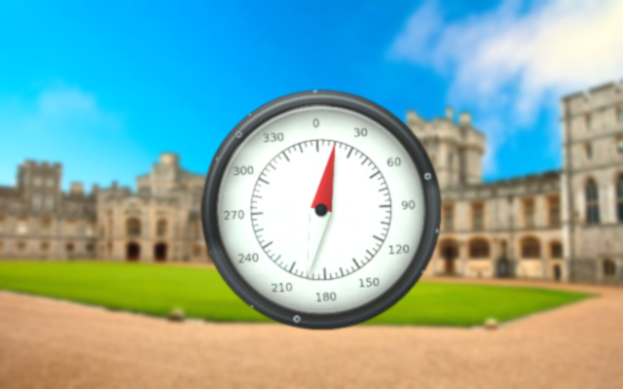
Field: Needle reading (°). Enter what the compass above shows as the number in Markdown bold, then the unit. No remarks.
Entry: **15** °
